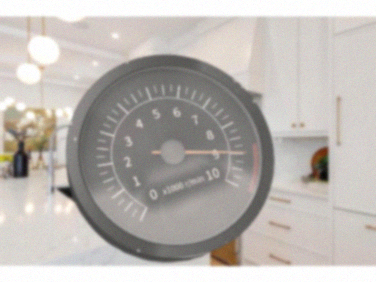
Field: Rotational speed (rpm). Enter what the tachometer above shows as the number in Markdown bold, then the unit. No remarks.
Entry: **9000** rpm
